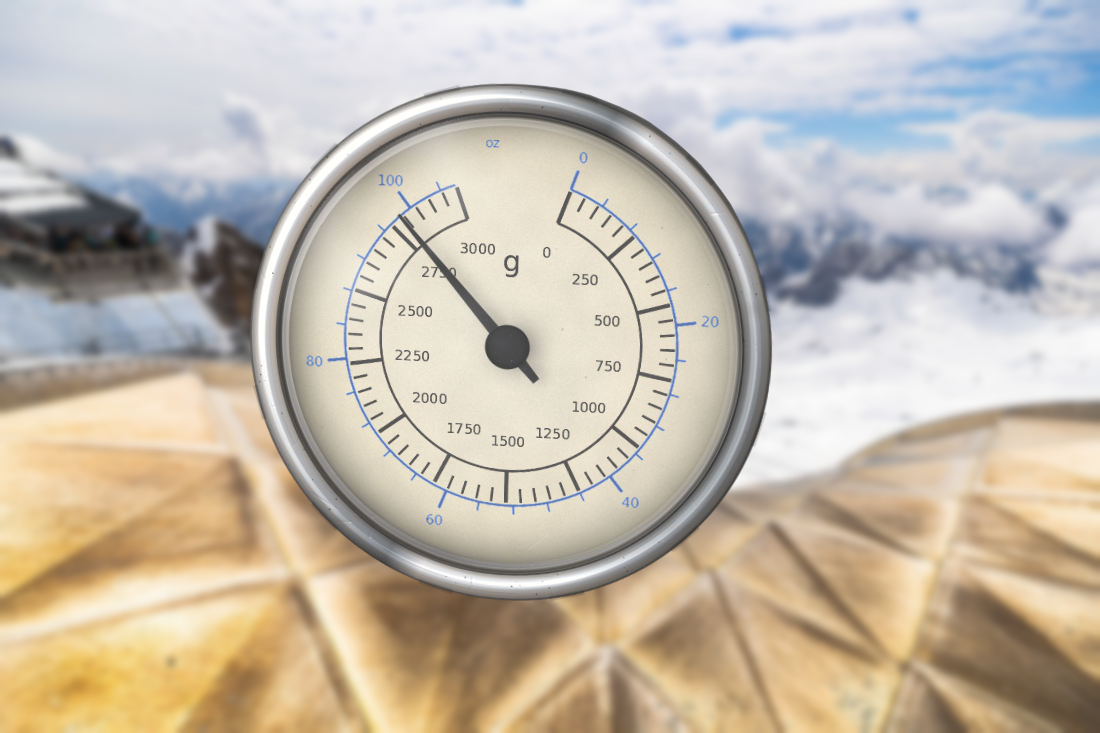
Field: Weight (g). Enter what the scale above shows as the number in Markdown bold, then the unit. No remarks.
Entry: **2800** g
